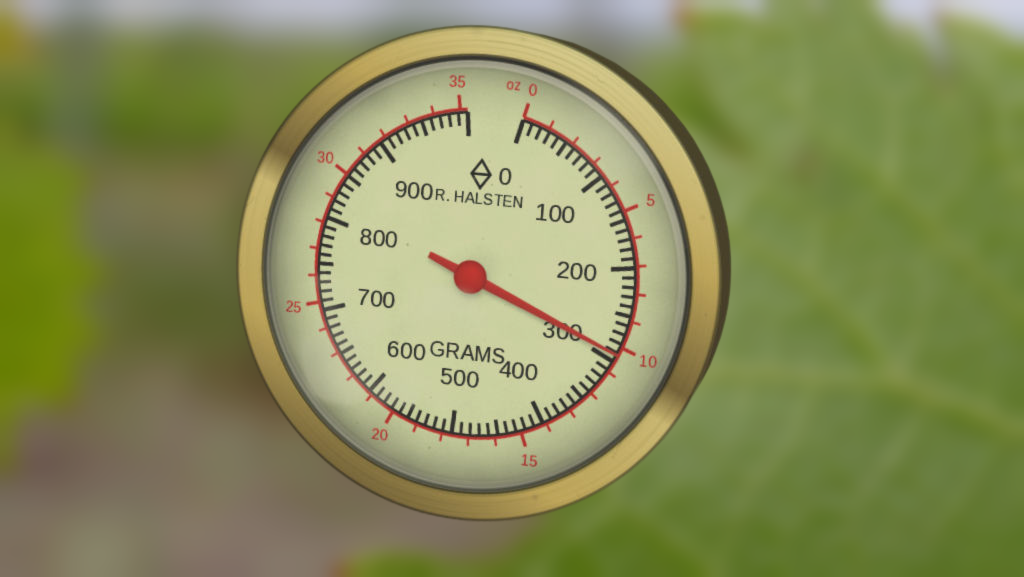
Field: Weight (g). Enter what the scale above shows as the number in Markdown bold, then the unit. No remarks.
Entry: **290** g
